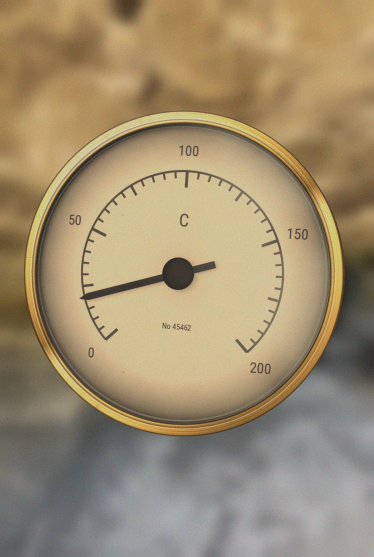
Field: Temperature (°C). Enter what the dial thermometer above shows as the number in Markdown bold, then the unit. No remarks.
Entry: **20** °C
